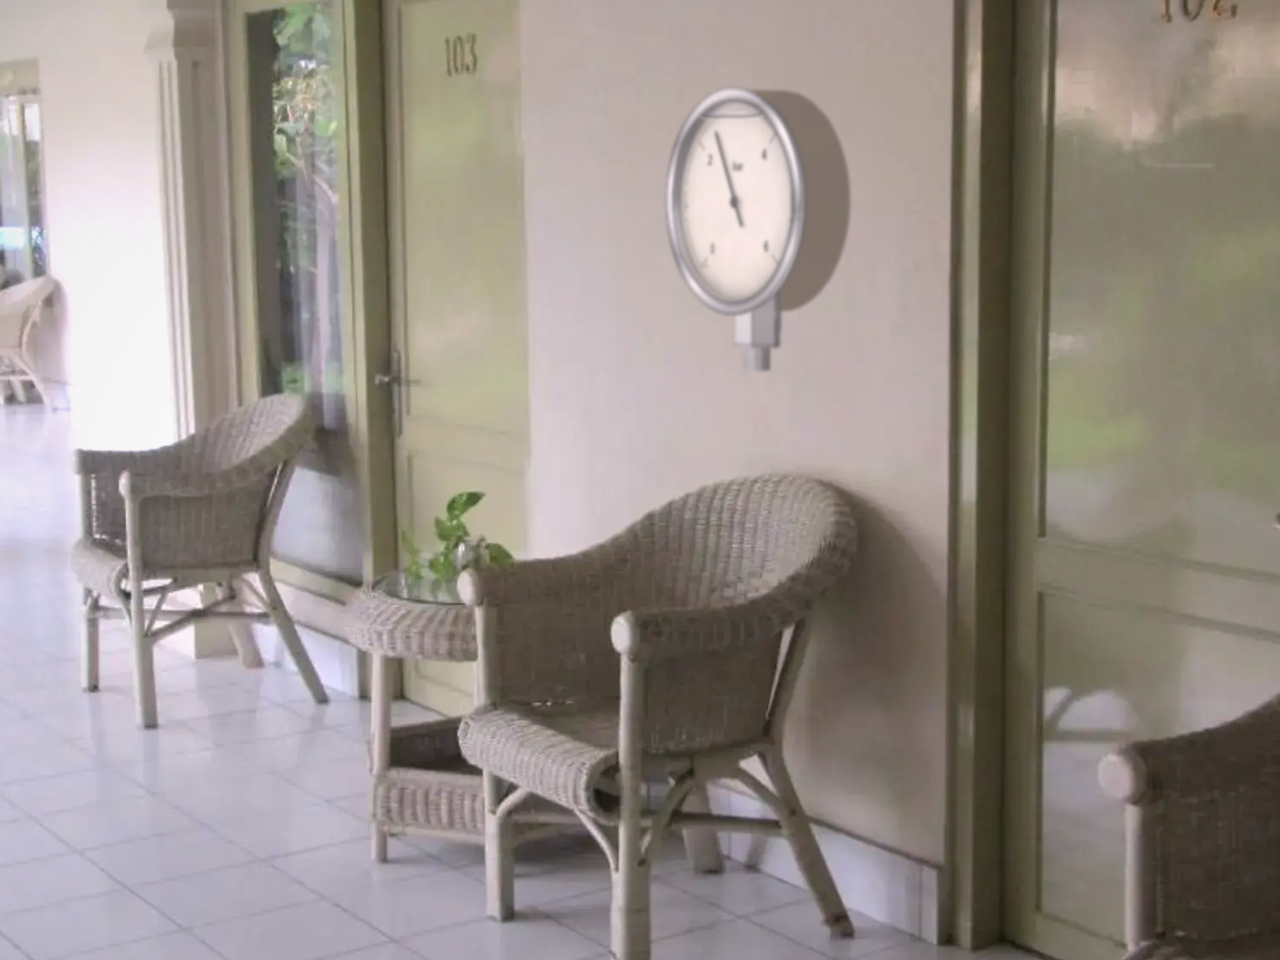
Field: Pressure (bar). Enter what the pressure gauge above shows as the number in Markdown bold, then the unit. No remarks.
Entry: **2.5** bar
